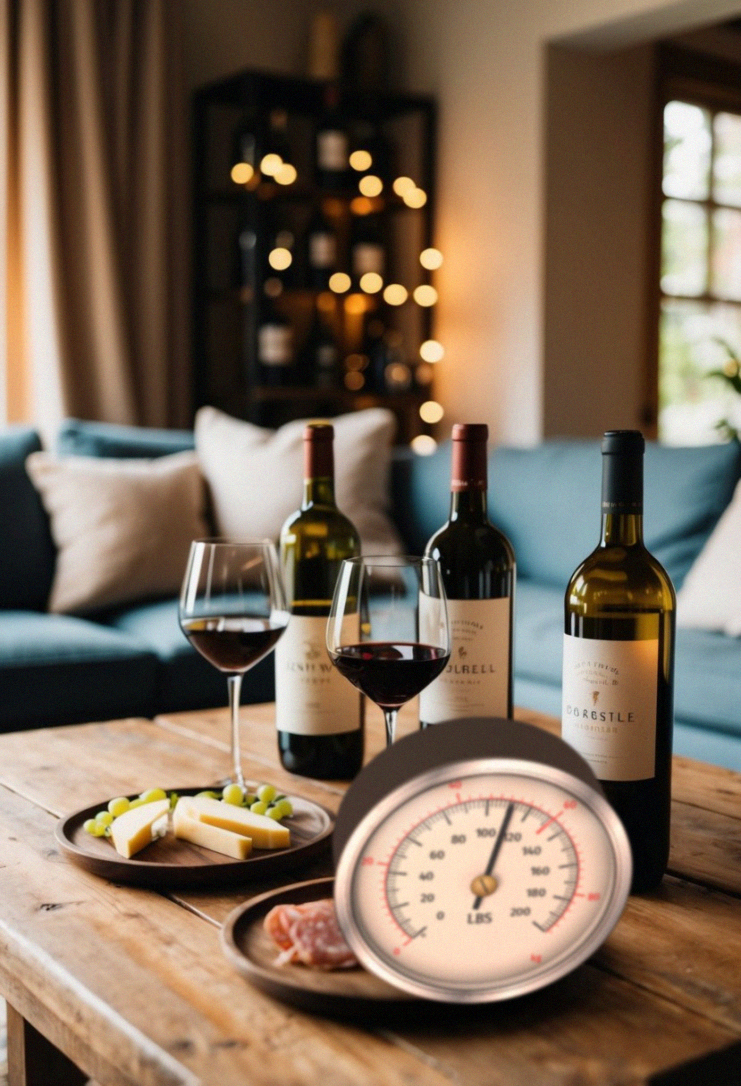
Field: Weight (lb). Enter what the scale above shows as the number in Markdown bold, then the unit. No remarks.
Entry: **110** lb
